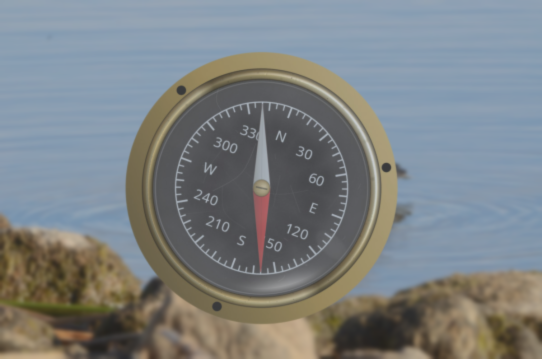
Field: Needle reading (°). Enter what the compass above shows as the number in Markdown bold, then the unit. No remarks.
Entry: **160** °
